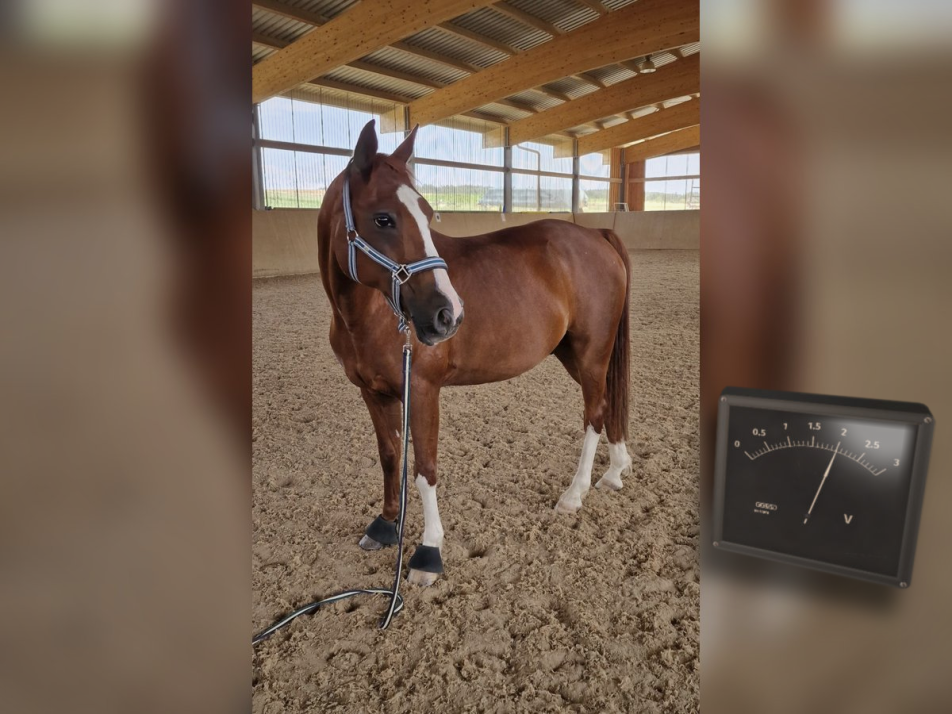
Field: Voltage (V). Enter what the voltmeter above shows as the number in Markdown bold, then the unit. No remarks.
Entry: **2** V
